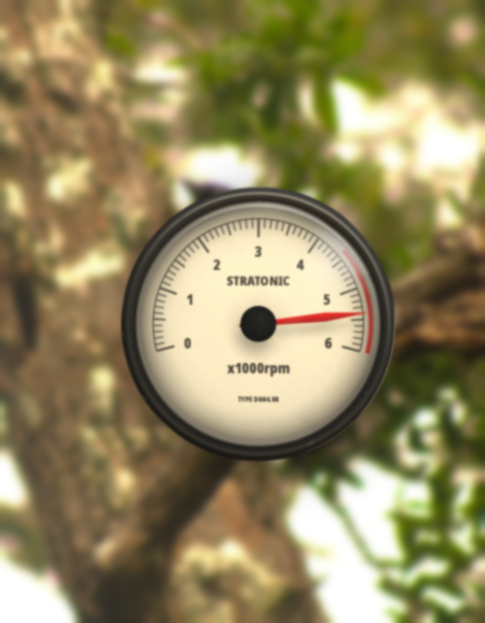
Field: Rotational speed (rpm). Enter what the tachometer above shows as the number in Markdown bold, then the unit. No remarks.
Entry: **5400** rpm
